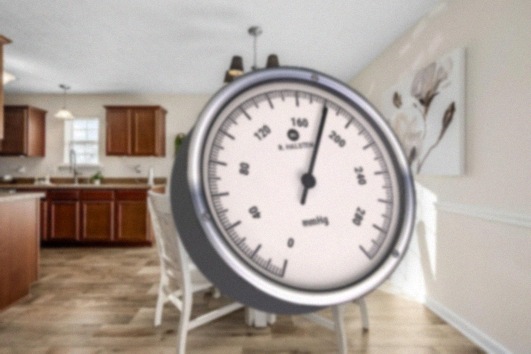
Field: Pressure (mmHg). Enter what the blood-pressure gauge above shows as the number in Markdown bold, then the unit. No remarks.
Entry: **180** mmHg
